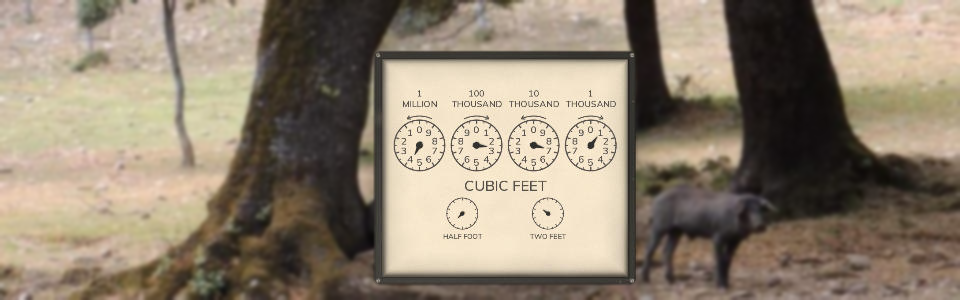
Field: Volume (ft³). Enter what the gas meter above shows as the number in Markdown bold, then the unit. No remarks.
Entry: **427100** ft³
